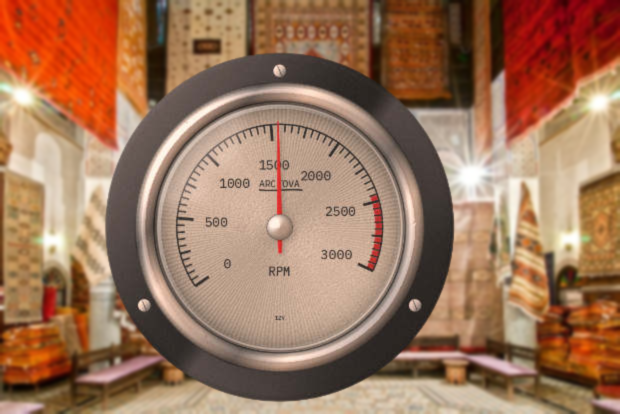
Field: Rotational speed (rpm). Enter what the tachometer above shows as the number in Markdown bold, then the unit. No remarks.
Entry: **1550** rpm
